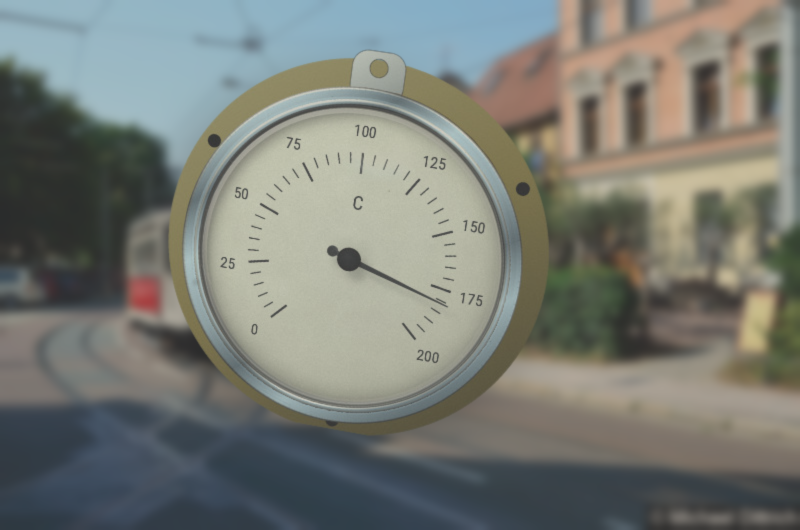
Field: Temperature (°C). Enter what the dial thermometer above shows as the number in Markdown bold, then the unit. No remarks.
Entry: **180** °C
